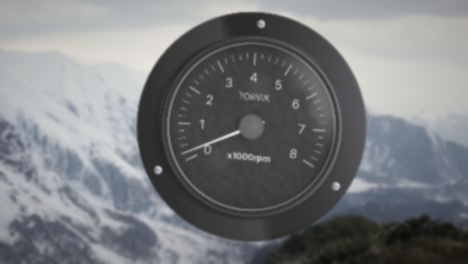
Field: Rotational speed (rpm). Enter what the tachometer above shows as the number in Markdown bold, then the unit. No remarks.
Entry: **200** rpm
